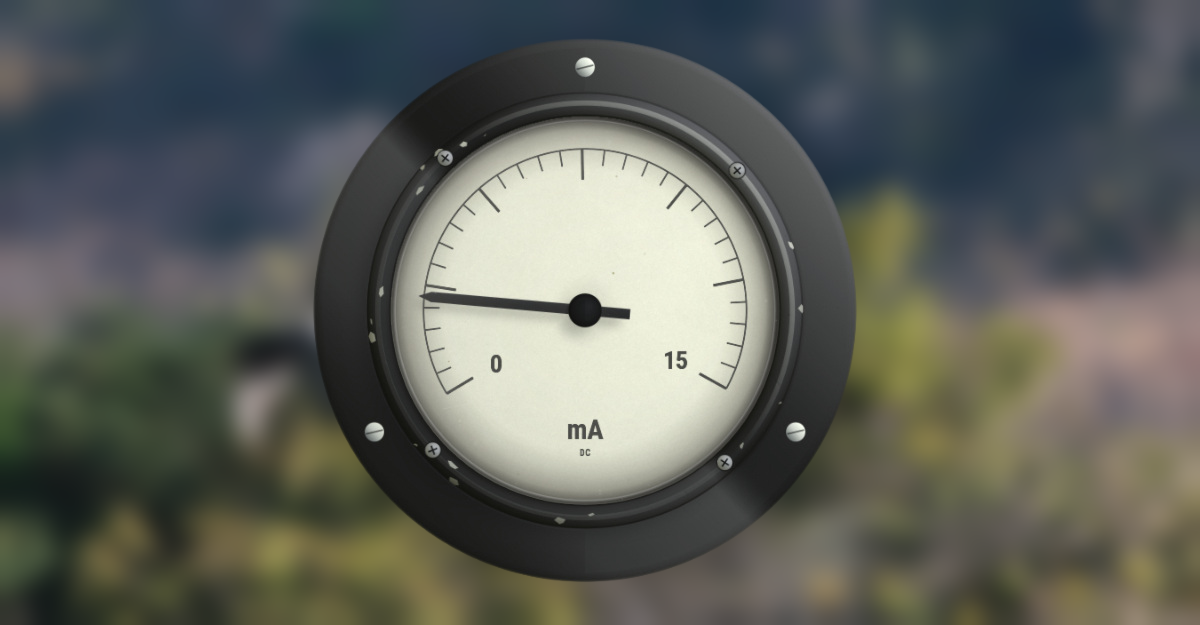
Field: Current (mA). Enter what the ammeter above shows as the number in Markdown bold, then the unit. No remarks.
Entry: **2.25** mA
